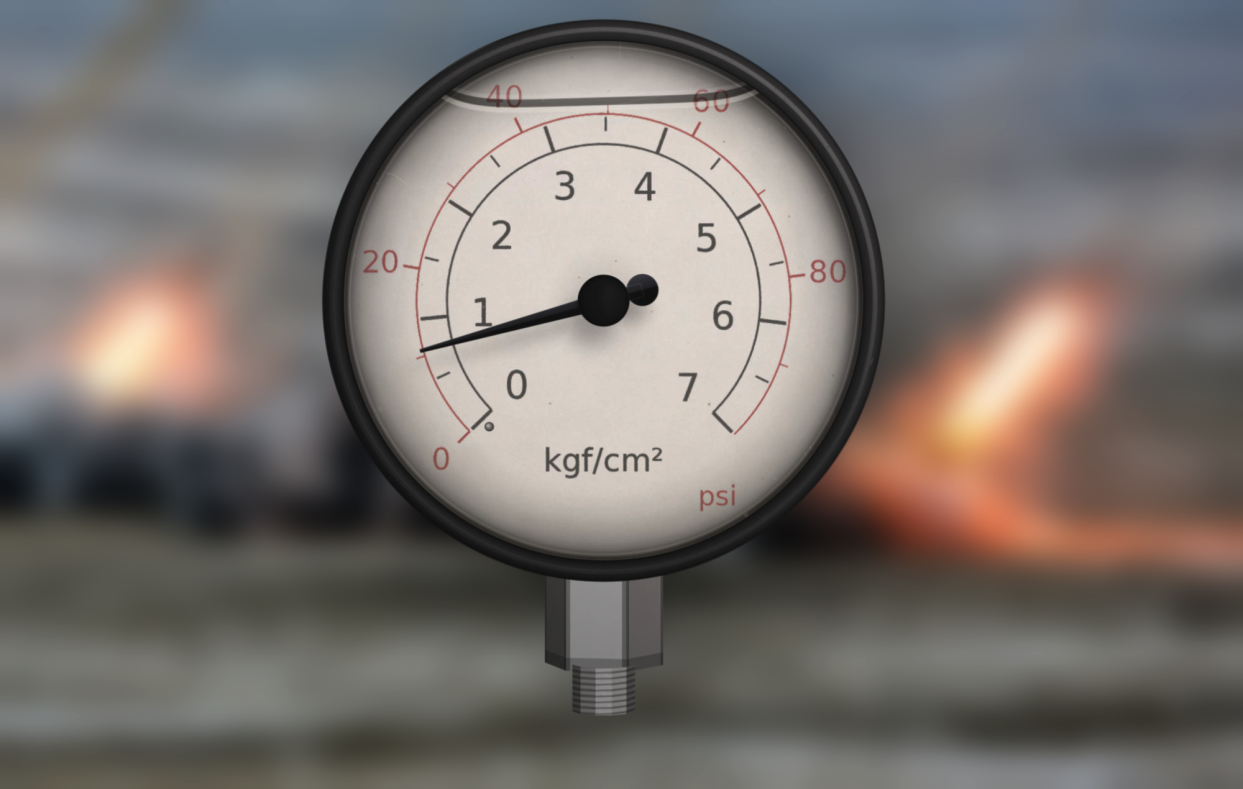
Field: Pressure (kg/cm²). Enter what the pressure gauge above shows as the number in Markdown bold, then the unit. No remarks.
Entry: **0.75** kg/cm²
